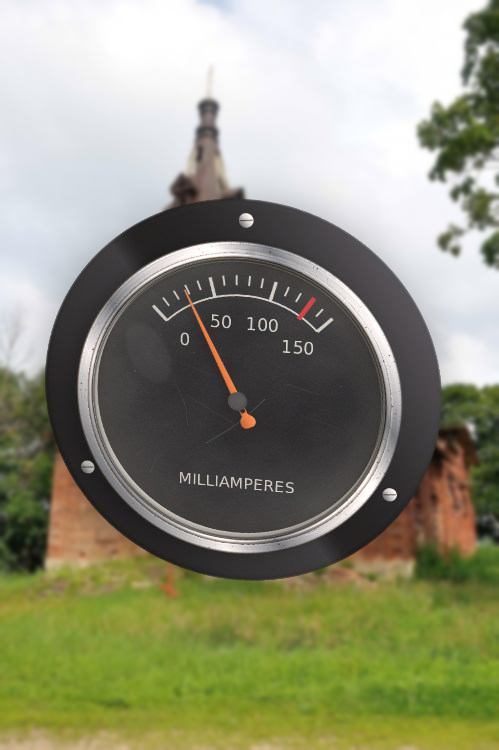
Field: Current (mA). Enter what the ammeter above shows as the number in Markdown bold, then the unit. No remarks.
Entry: **30** mA
